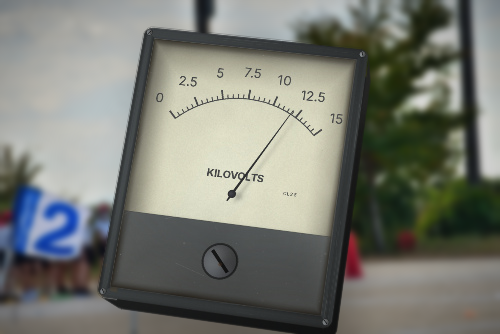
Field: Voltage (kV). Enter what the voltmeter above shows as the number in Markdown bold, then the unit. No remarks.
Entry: **12** kV
